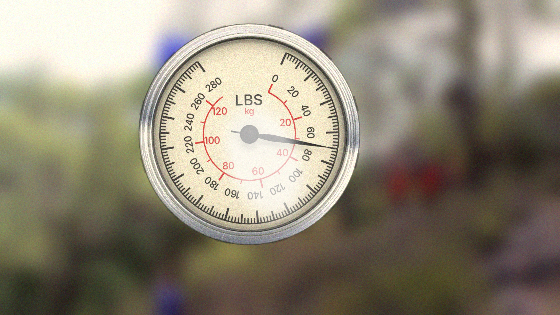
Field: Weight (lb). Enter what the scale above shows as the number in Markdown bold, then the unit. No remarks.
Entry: **70** lb
